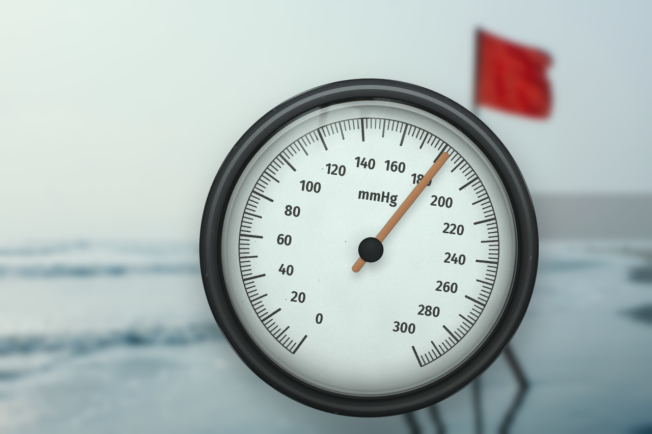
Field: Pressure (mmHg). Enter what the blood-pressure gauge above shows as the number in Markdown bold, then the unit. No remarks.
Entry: **182** mmHg
